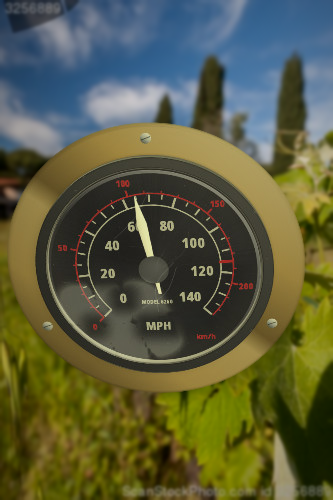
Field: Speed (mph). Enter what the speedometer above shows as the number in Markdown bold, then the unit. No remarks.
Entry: **65** mph
